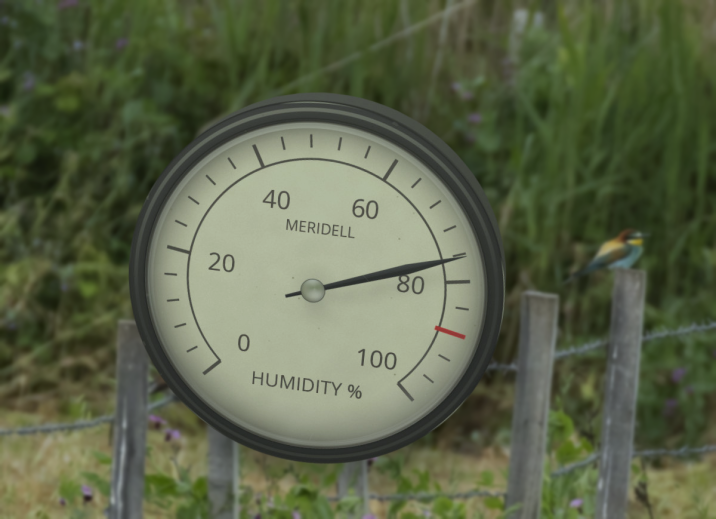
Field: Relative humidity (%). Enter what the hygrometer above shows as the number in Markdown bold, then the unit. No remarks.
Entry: **76** %
